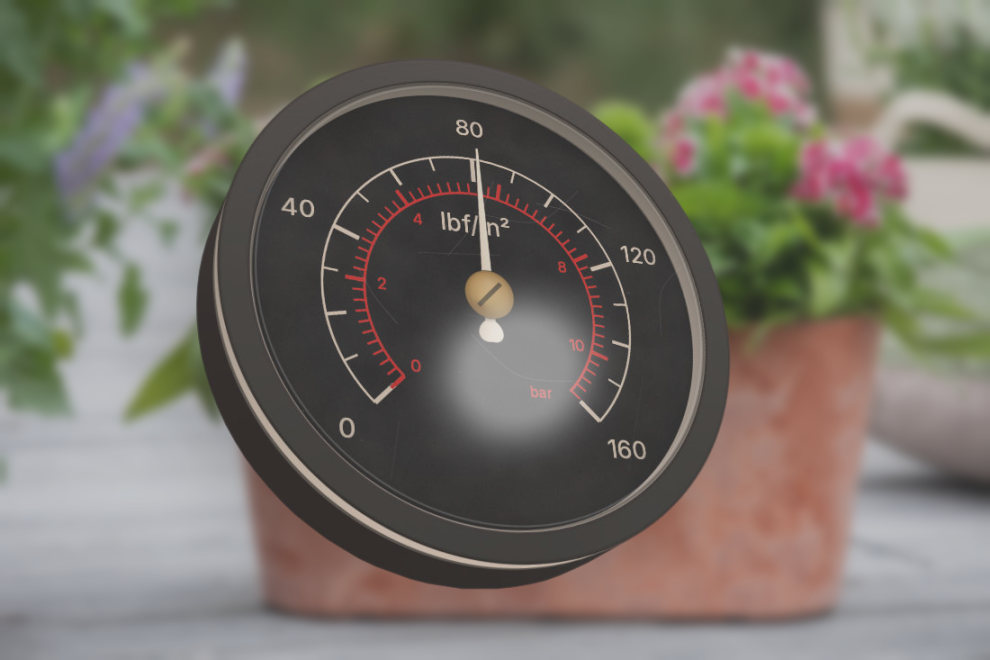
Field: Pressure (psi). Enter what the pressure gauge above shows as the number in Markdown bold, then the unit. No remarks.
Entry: **80** psi
